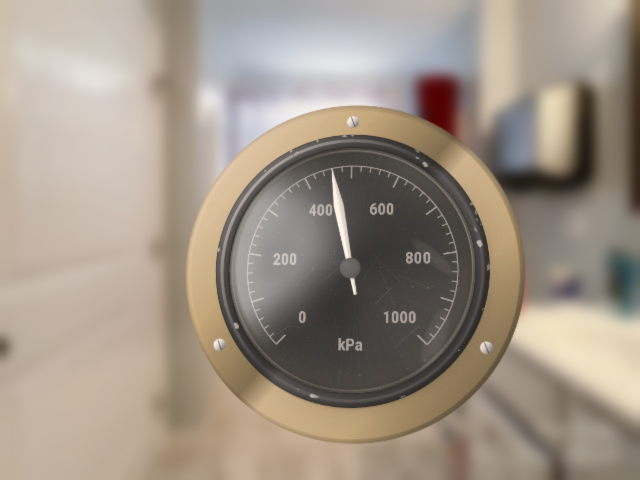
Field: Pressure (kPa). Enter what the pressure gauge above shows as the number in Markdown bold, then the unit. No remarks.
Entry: **460** kPa
